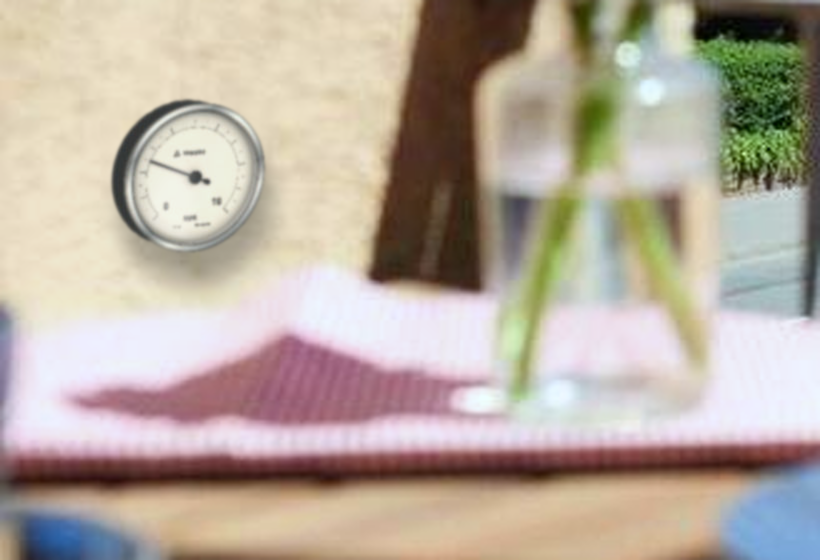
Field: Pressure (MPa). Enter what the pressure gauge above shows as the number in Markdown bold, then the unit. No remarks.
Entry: **2.5** MPa
